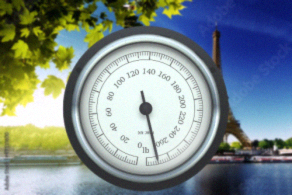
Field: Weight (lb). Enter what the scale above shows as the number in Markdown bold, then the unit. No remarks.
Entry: **270** lb
